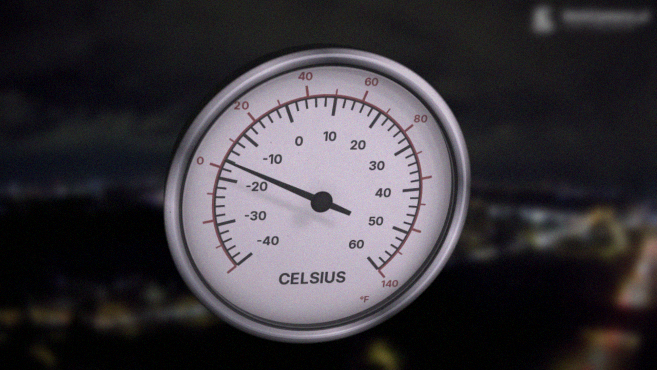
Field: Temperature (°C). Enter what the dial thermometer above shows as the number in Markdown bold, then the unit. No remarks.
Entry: **-16** °C
